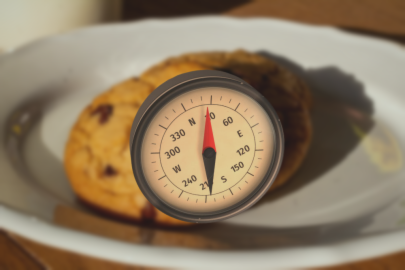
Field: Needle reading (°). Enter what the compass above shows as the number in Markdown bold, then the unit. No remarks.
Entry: **25** °
